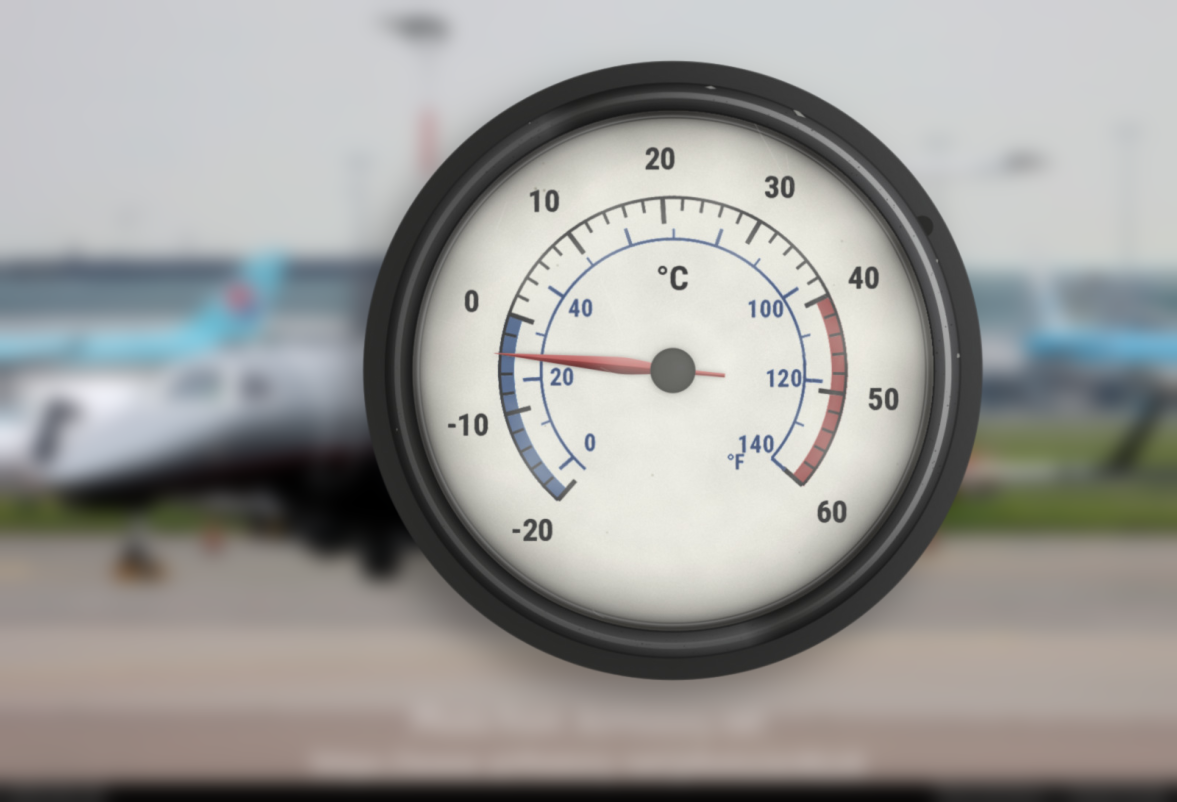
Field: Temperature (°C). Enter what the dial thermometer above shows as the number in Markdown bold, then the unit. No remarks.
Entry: **-4** °C
